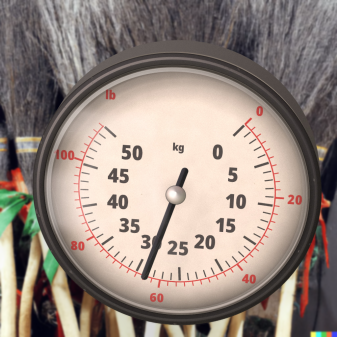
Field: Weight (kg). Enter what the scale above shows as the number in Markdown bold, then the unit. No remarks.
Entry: **29** kg
